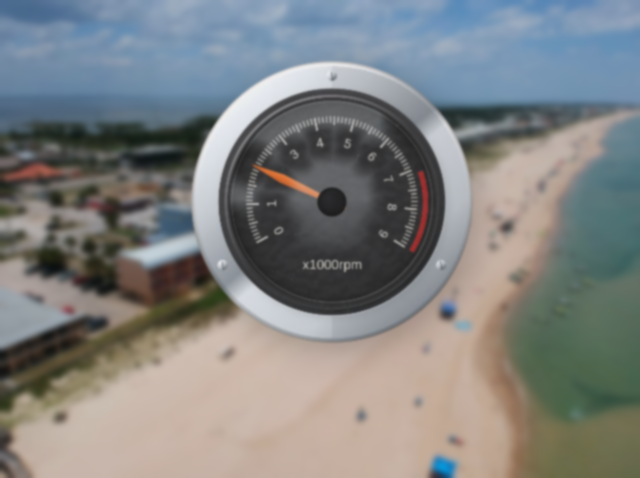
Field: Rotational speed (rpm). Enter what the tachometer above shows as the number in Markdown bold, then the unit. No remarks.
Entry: **2000** rpm
